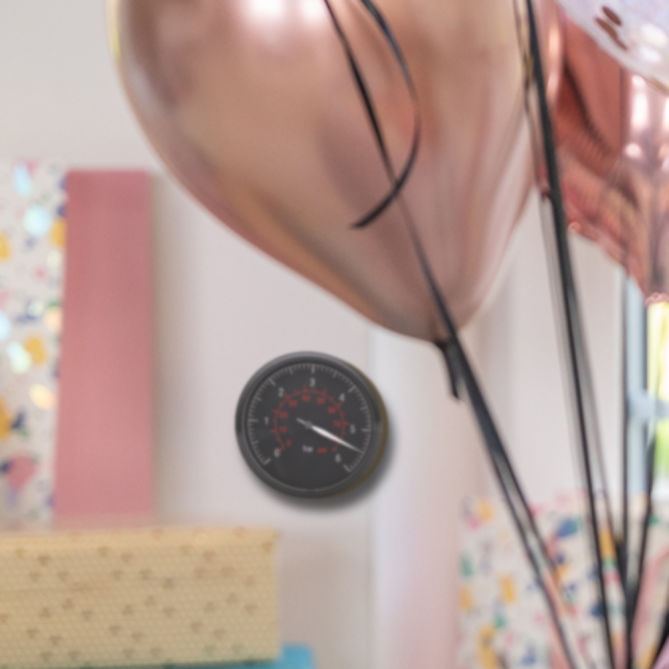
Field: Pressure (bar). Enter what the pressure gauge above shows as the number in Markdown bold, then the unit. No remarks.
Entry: **5.5** bar
